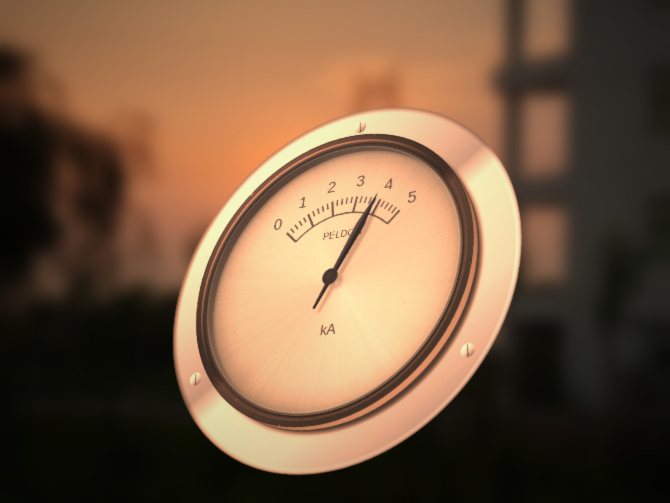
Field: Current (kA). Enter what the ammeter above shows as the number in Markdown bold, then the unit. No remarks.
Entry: **4** kA
